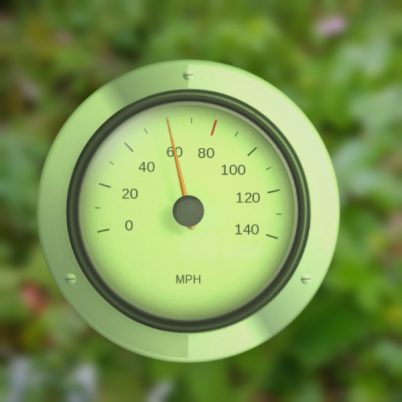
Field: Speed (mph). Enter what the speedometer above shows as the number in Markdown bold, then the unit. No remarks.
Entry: **60** mph
